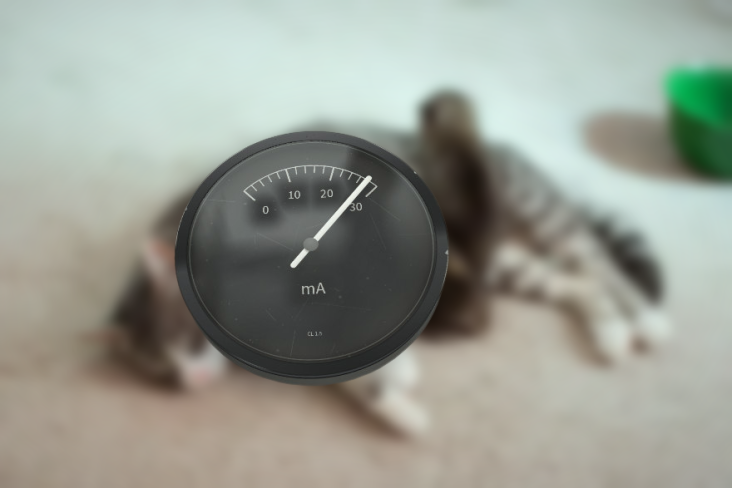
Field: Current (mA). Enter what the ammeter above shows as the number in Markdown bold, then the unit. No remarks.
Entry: **28** mA
